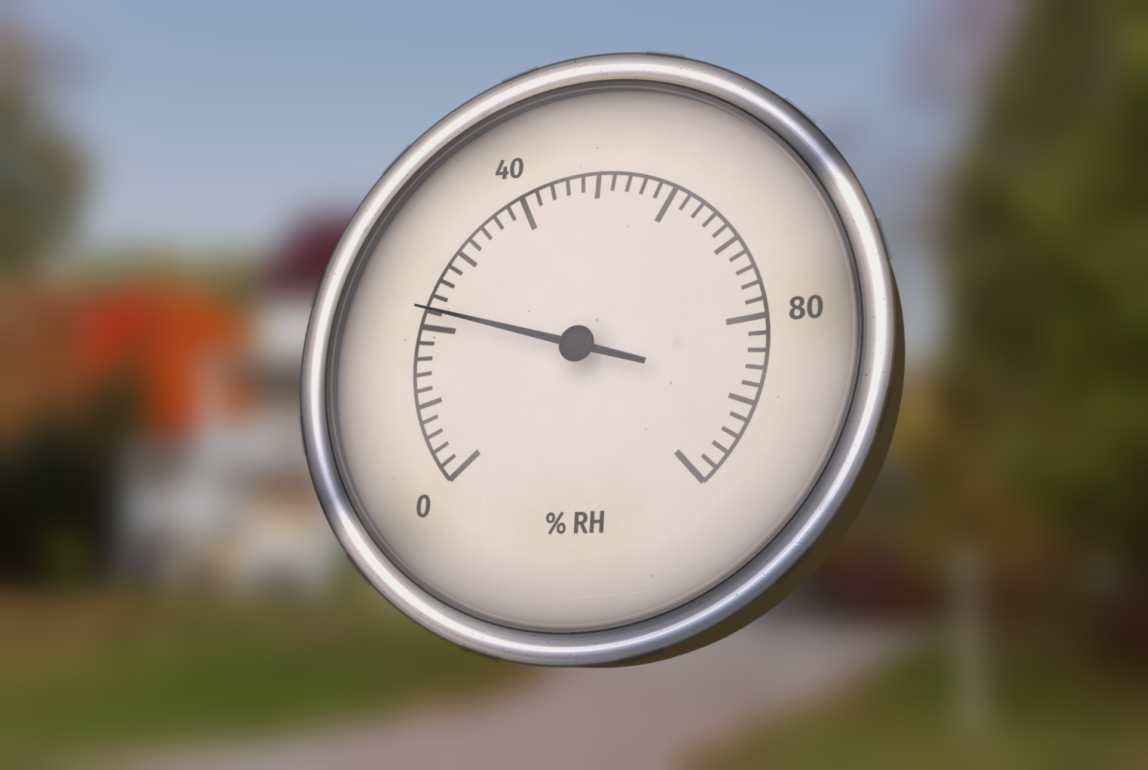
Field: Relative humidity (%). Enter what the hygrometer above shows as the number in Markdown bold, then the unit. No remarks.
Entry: **22** %
